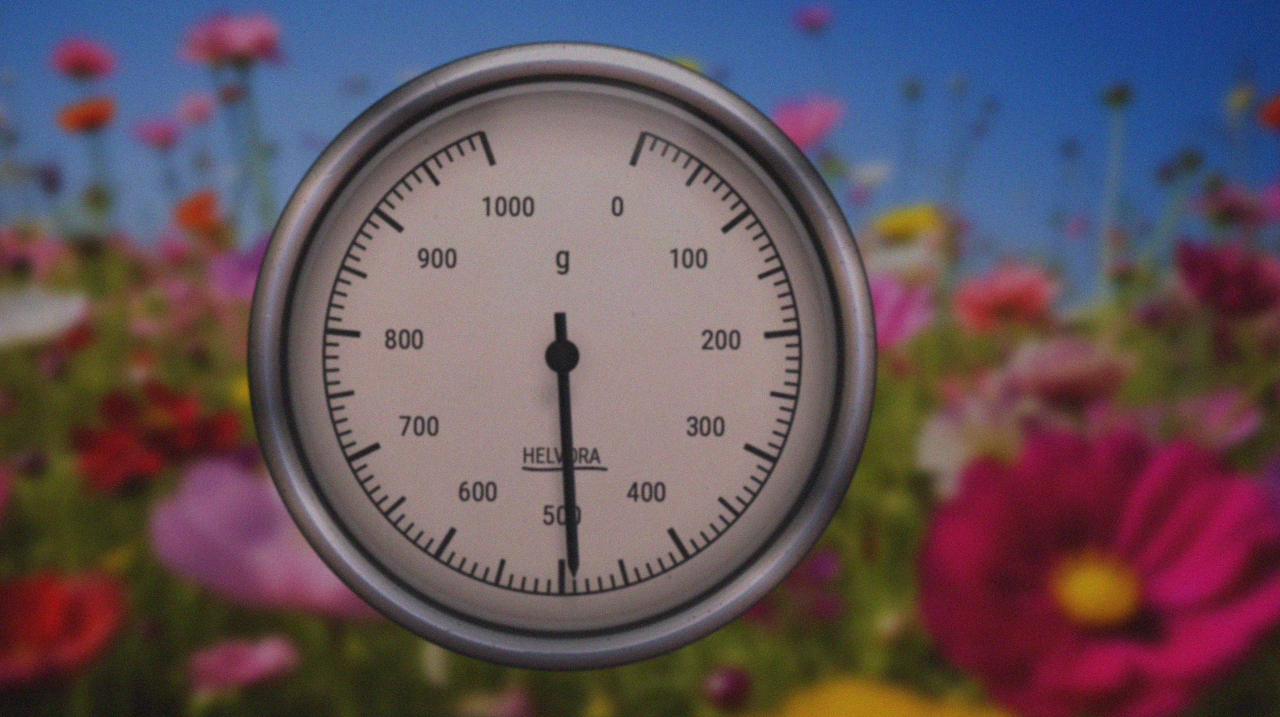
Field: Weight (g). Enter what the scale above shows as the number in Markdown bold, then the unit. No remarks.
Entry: **490** g
